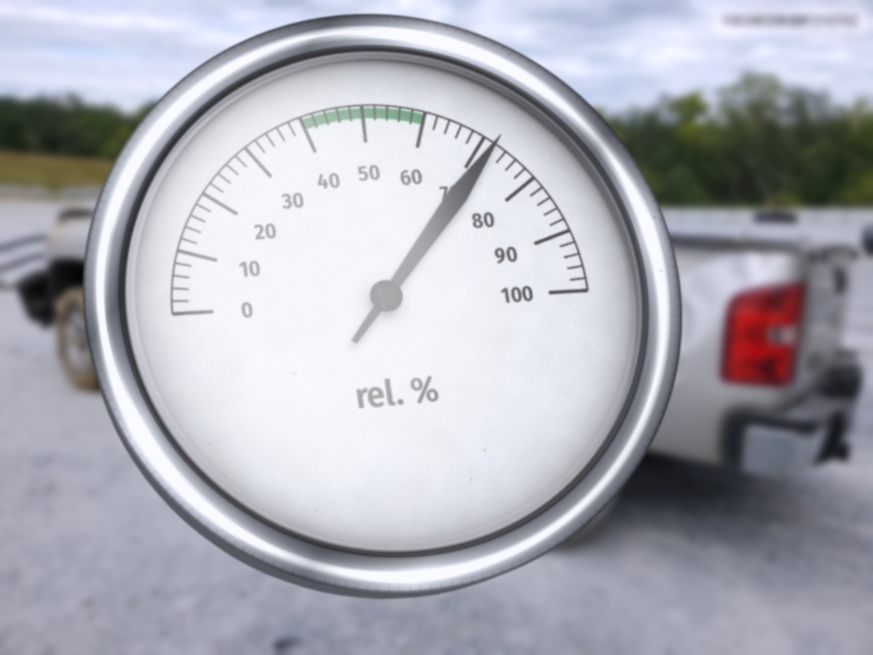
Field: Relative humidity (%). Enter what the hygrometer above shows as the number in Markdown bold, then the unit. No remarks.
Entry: **72** %
